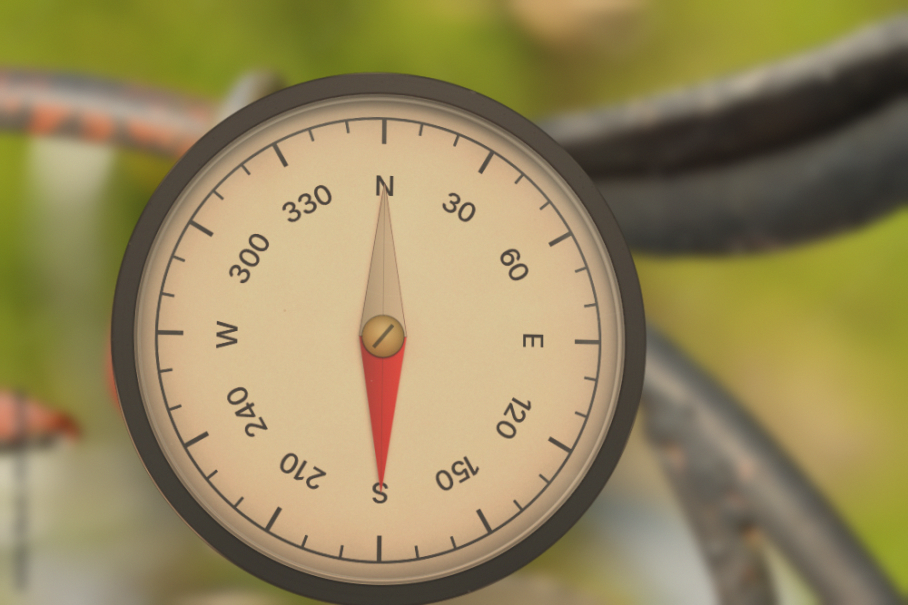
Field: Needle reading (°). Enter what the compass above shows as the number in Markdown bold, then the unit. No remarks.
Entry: **180** °
